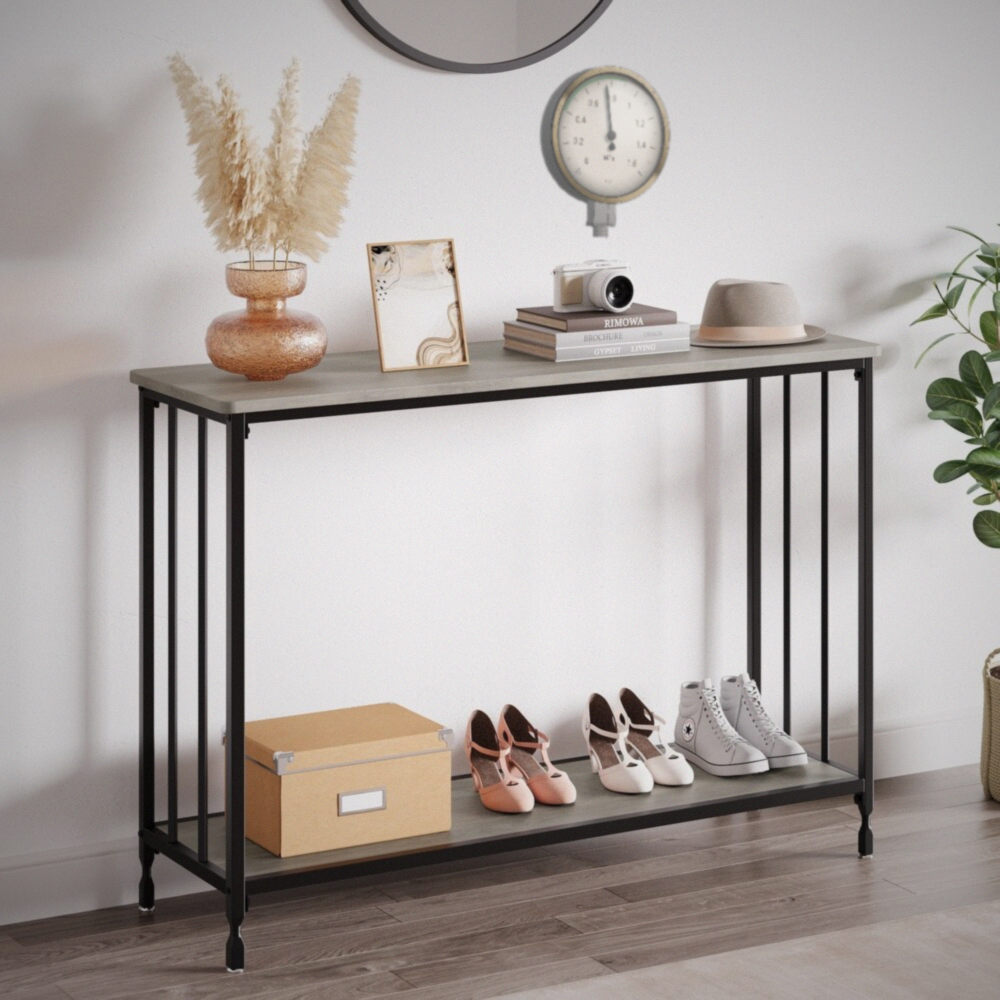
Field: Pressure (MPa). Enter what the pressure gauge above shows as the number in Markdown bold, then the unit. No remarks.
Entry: **0.75** MPa
